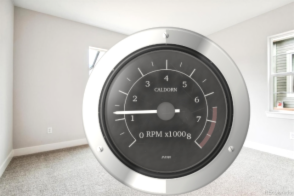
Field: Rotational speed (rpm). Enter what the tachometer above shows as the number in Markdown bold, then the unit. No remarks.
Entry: **1250** rpm
